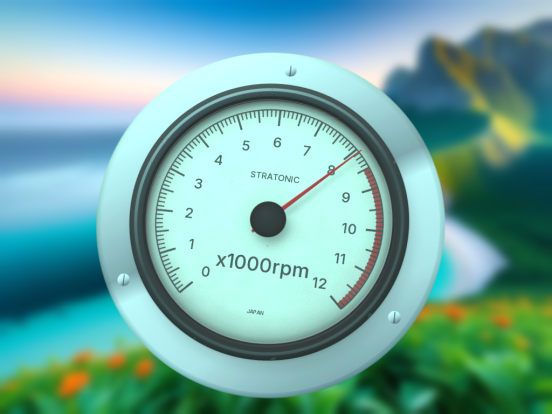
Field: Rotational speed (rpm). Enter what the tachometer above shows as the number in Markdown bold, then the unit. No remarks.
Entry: **8100** rpm
